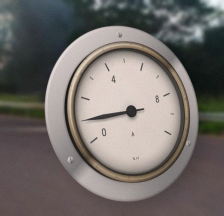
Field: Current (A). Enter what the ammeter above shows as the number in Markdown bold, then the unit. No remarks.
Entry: **1** A
